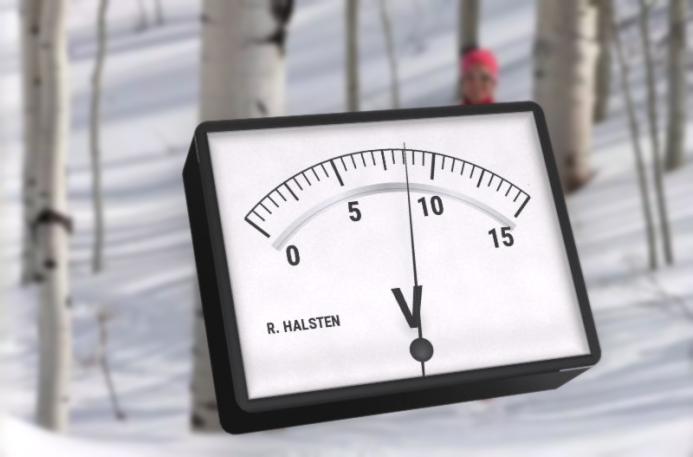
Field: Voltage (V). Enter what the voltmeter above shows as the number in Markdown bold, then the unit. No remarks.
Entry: **8.5** V
